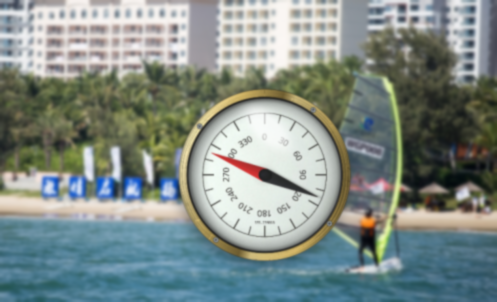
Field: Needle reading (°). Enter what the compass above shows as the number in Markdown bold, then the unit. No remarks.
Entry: **292.5** °
